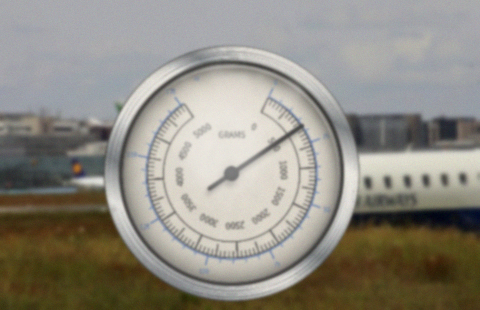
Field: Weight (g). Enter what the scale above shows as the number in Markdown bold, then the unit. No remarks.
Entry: **500** g
